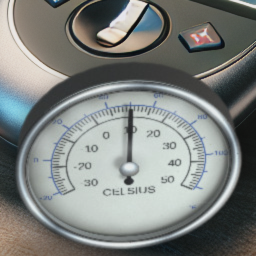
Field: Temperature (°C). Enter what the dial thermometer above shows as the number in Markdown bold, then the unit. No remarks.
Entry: **10** °C
